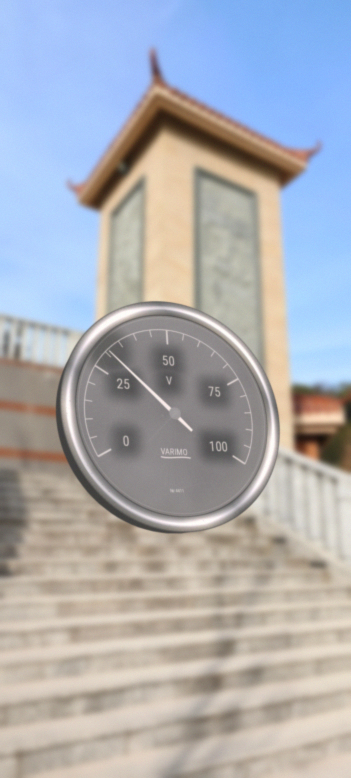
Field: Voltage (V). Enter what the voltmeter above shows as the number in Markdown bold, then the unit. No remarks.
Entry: **30** V
